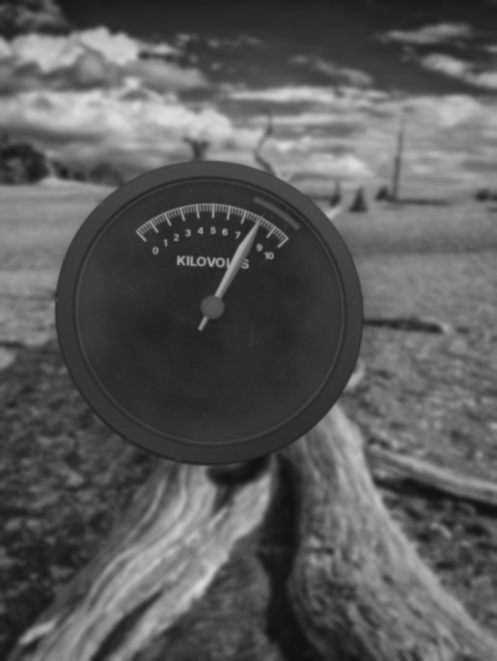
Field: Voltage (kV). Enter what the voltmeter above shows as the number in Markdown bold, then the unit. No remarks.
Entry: **8** kV
